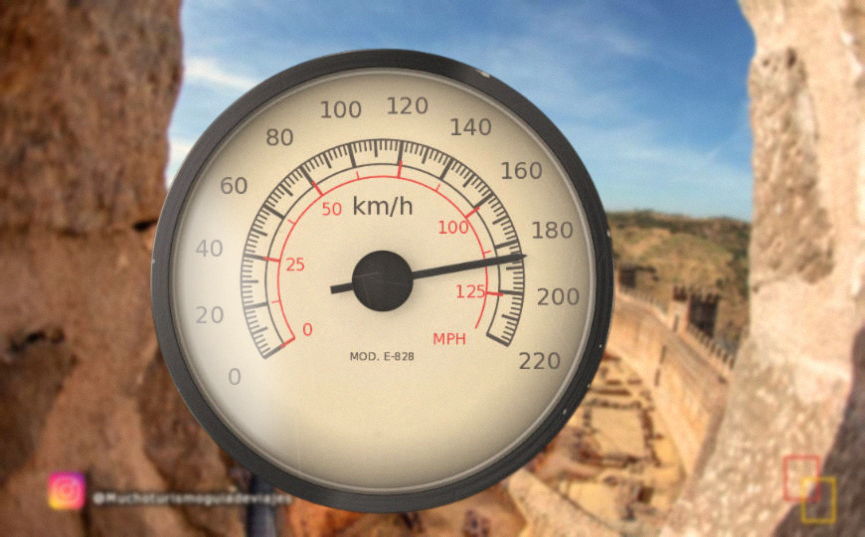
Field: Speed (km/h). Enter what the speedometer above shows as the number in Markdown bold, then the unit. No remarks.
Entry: **186** km/h
